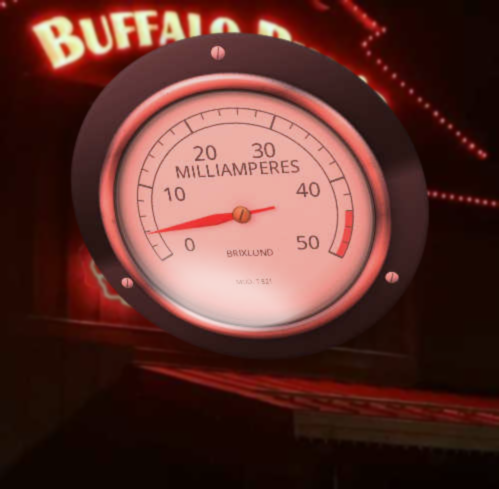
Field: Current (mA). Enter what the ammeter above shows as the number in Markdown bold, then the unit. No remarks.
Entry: **4** mA
